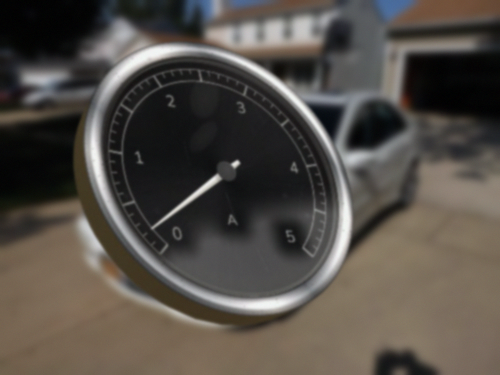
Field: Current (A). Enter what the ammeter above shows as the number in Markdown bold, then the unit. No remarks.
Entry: **0.2** A
